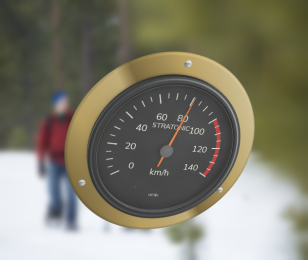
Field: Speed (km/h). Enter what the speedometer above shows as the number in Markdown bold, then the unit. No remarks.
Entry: **80** km/h
